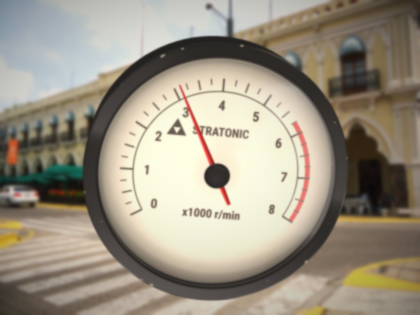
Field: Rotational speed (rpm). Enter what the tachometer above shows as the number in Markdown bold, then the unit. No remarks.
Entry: **3125** rpm
